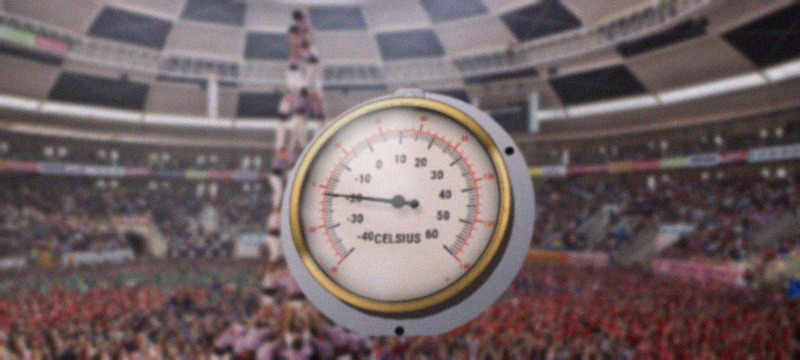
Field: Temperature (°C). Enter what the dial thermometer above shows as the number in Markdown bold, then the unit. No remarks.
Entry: **-20** °C
